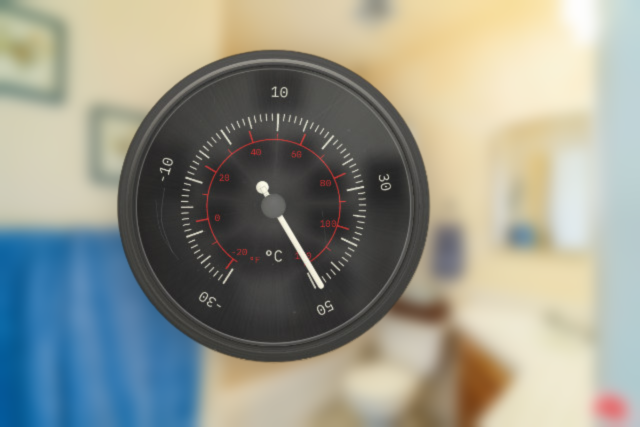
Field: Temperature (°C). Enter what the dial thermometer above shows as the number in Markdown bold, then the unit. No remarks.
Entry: **49** °C
